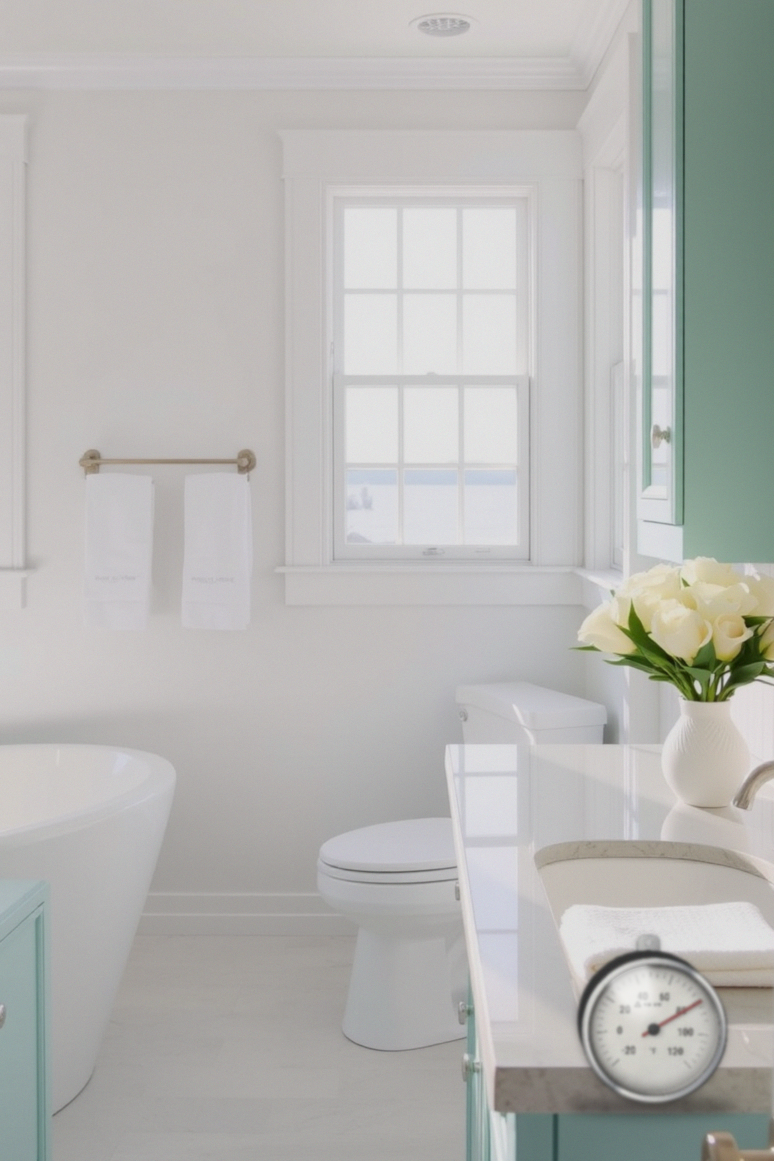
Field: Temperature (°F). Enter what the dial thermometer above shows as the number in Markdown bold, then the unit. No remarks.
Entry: **80** °F
